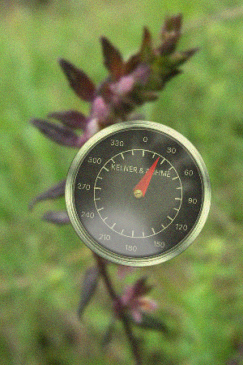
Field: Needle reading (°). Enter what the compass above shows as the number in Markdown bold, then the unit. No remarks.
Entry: **22.5** °
